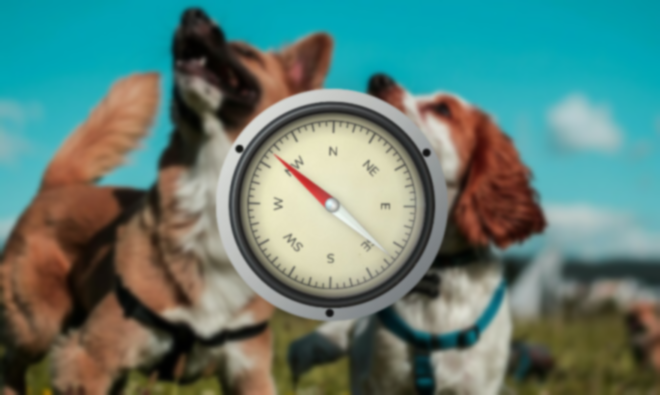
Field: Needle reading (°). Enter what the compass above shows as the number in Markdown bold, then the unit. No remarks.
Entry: **310** °
